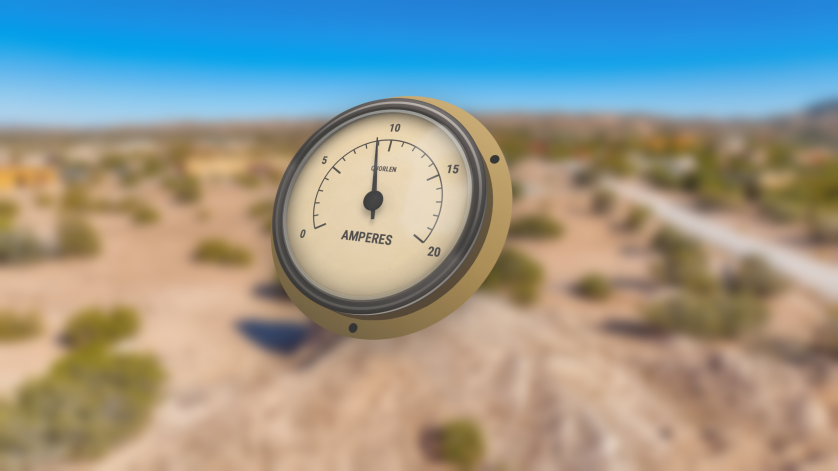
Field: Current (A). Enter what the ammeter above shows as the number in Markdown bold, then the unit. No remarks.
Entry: **9** A
